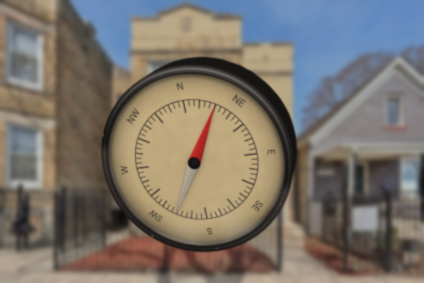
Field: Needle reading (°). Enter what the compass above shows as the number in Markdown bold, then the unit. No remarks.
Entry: **30** °
